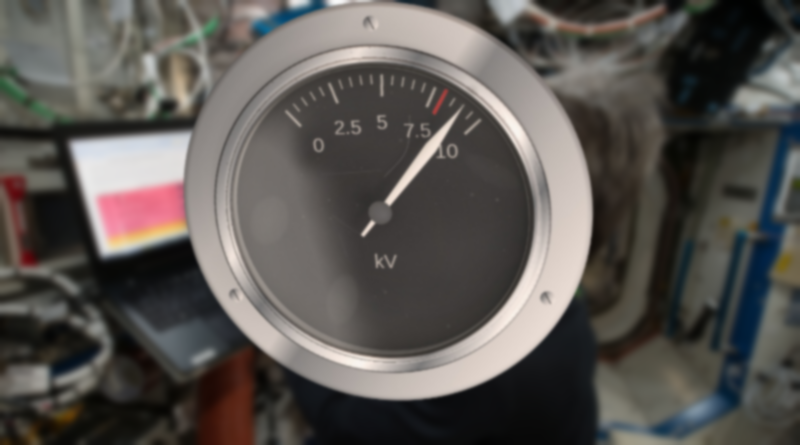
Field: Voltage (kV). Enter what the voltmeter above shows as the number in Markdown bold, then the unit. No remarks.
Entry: **9** kV
